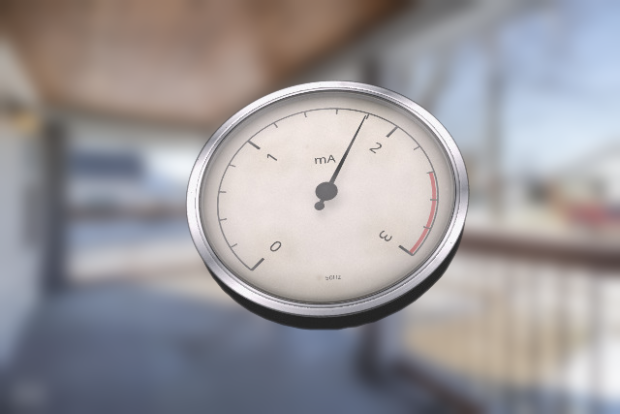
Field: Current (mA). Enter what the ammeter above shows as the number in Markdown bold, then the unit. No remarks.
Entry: **1.8** mA
